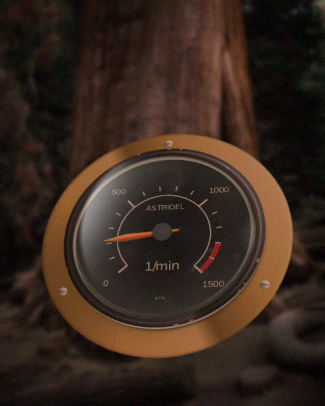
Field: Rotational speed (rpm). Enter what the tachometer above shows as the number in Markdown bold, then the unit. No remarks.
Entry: **200** rpm
